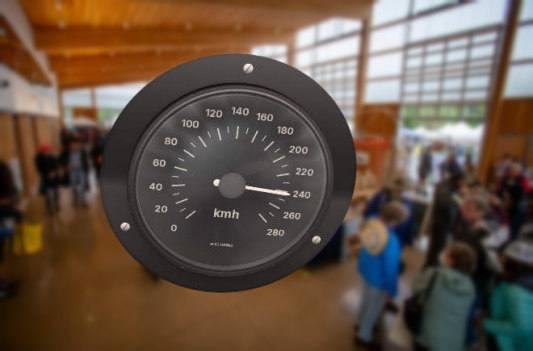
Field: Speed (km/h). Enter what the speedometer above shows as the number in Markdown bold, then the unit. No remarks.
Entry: **240** km/h
